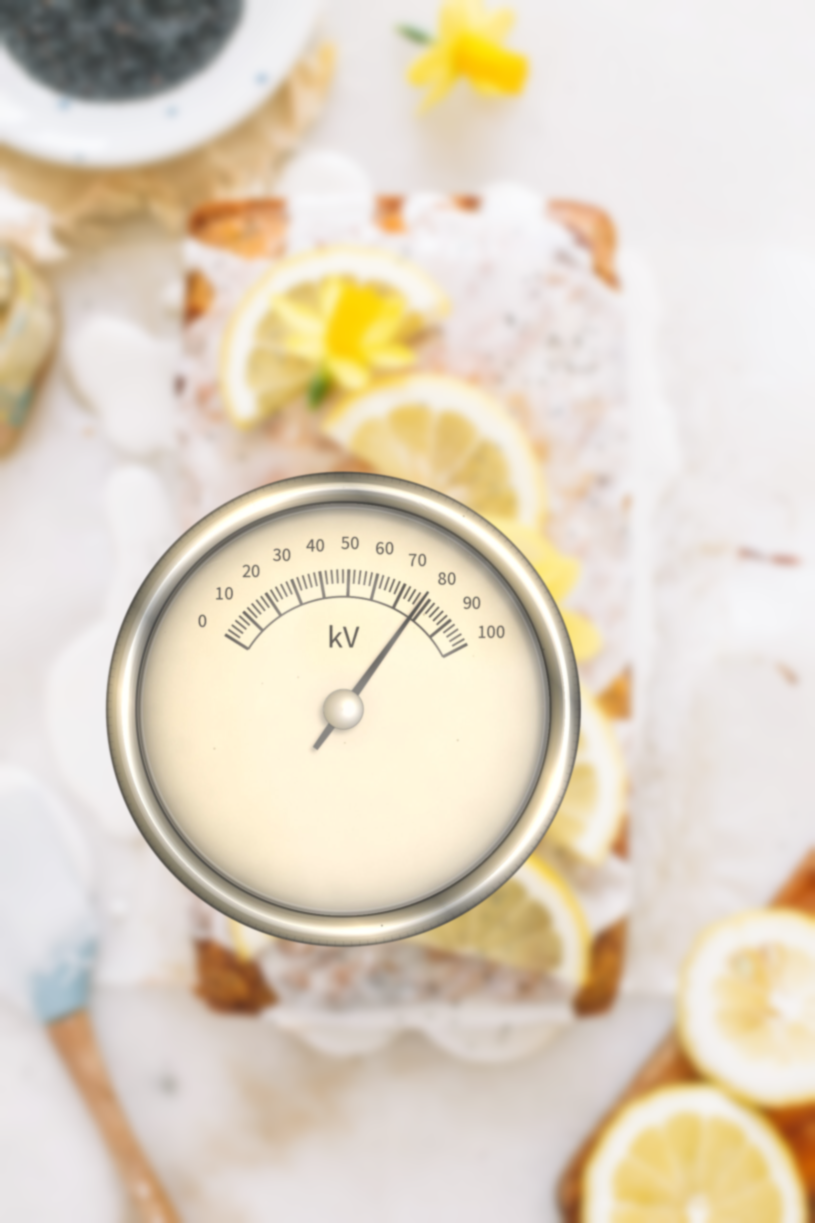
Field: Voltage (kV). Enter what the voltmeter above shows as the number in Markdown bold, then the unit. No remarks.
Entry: **78** kV
